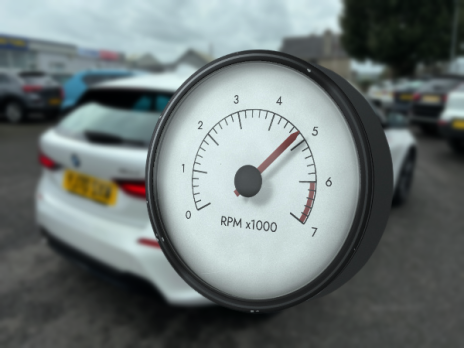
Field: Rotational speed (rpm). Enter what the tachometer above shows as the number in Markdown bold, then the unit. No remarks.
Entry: **4800** rpm
